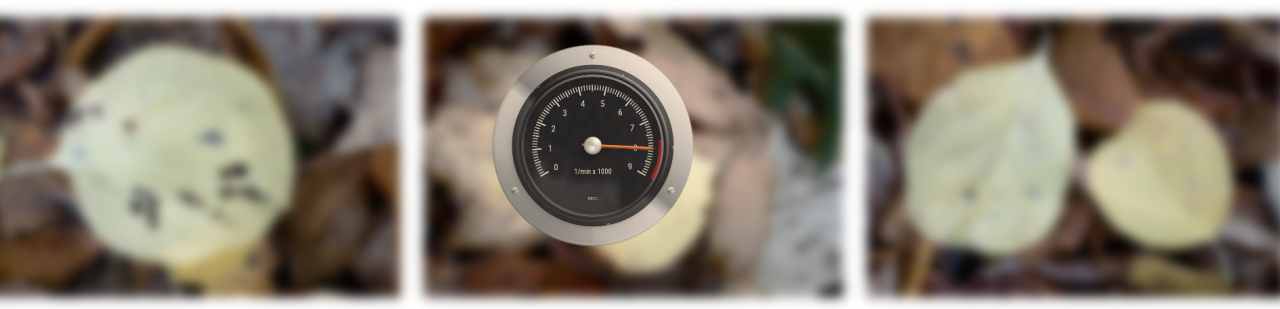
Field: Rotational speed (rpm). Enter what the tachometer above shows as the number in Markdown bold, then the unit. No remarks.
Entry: **8000** rpm
